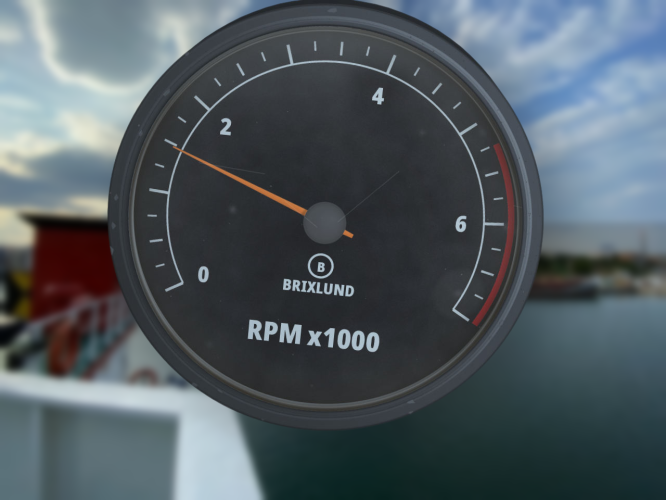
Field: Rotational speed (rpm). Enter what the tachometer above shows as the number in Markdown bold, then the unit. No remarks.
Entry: **1500** rpm
